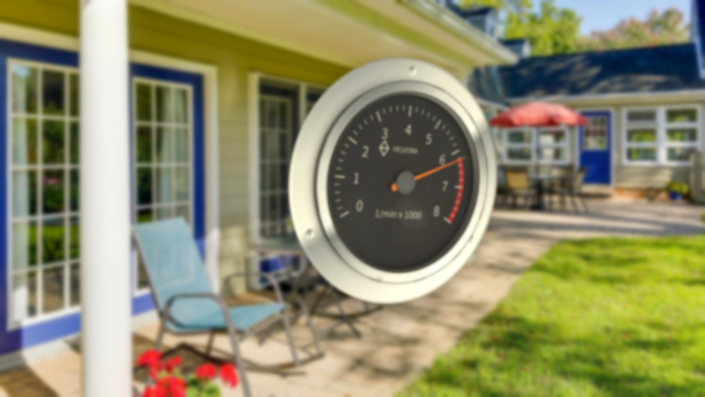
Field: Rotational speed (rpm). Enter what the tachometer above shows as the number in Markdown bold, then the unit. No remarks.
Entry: **6200** rpm
